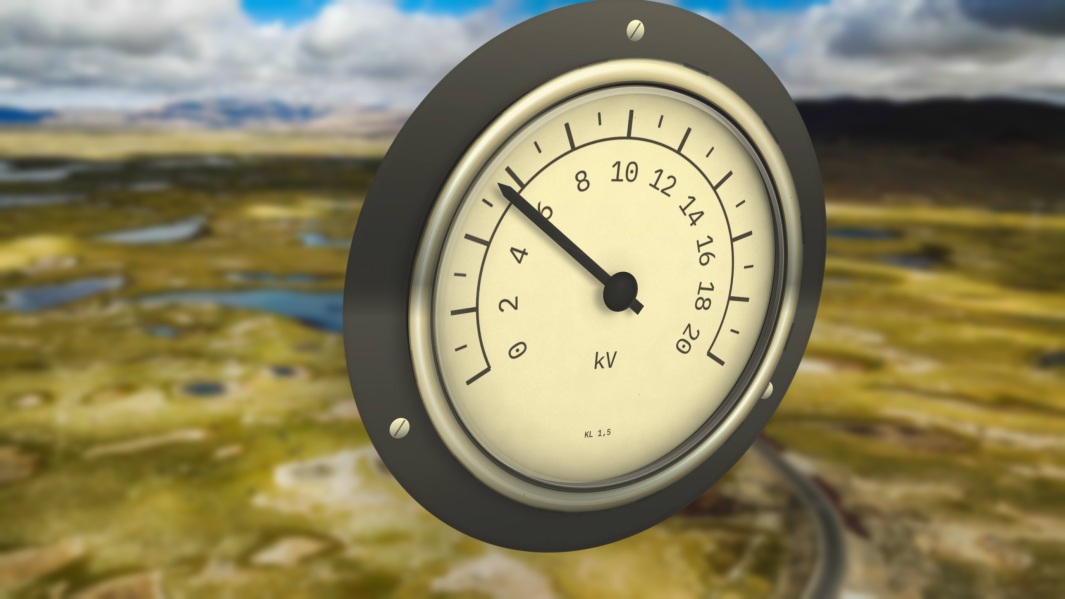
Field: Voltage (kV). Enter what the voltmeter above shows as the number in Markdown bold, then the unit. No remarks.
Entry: **5.5** kV
